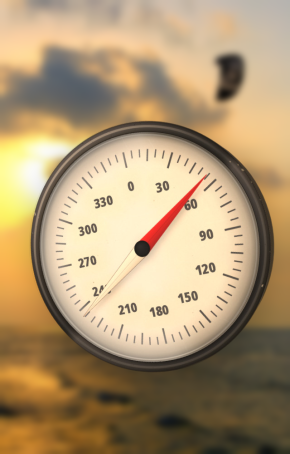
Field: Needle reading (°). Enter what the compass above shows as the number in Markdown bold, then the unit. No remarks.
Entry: **55** °
